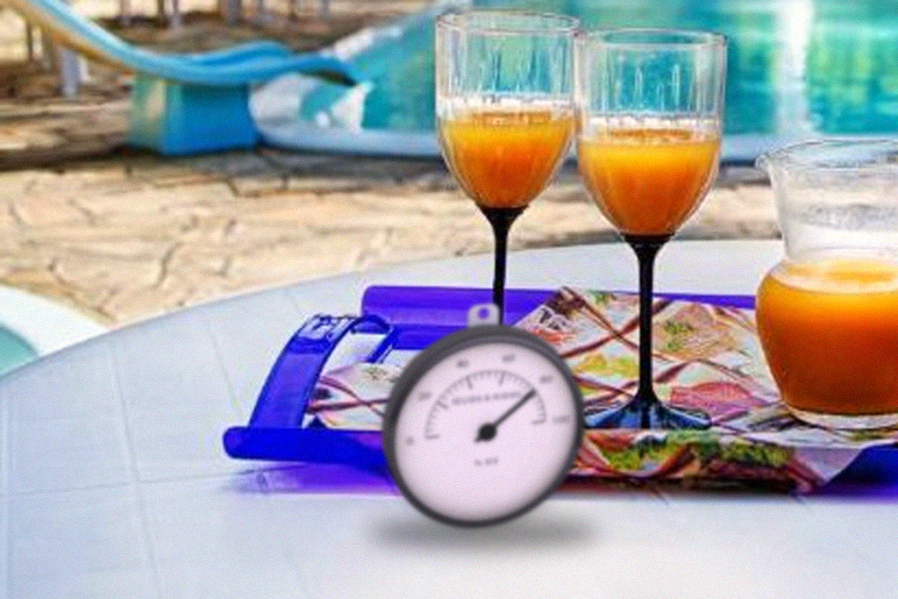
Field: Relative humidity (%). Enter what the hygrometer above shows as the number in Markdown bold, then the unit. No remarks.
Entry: **80** %
